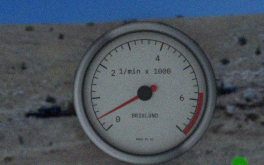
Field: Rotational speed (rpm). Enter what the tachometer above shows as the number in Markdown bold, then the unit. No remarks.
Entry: **400** rpm
